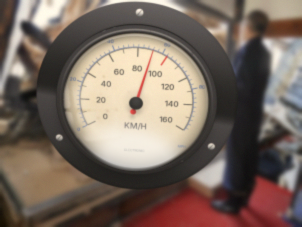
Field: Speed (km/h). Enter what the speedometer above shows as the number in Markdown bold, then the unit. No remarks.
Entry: **90** km/h
